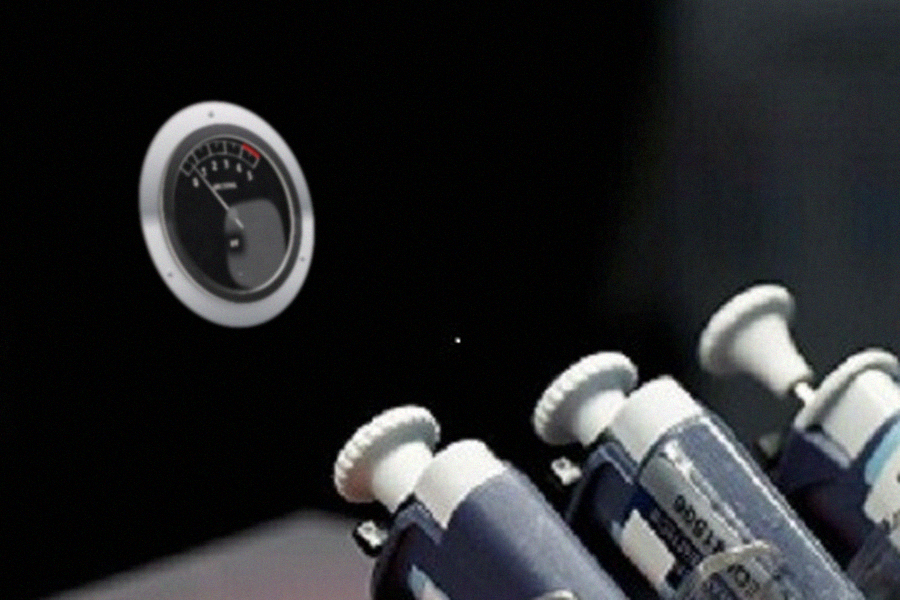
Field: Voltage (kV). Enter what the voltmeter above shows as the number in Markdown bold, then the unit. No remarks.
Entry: **0.5** kV
